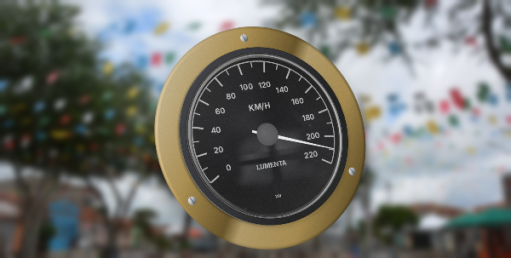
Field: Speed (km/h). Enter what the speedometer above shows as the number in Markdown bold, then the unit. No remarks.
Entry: **210** km/h
